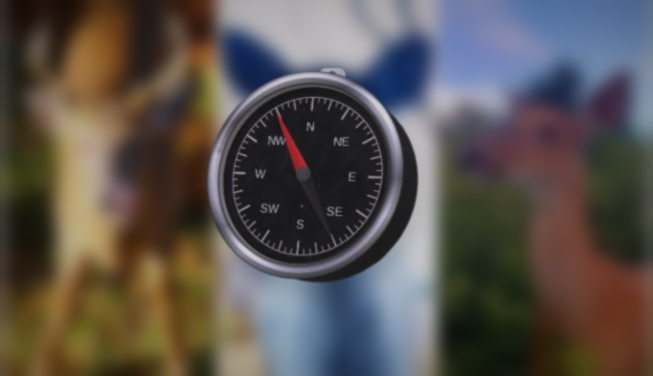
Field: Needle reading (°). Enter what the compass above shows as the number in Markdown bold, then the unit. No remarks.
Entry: **330** °
